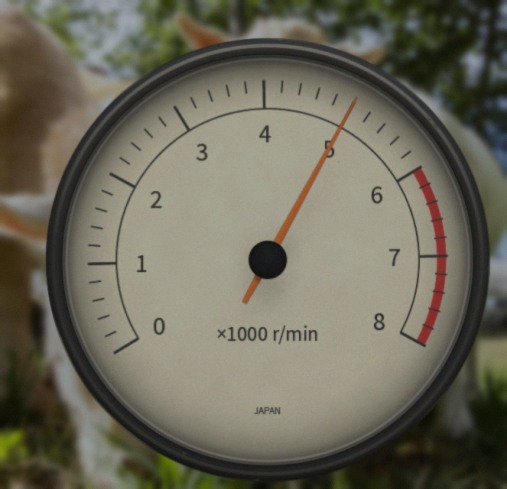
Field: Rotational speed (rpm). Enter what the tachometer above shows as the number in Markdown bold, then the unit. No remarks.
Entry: **5000** rpm
